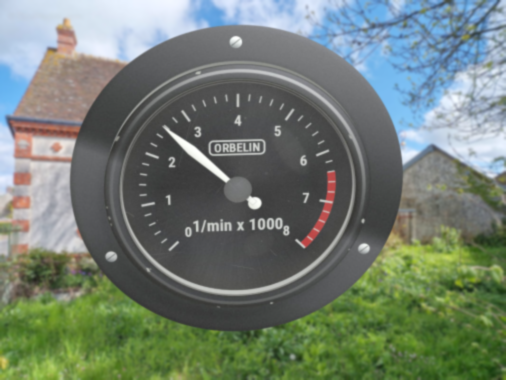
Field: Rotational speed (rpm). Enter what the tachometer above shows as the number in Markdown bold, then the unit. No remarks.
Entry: **2600** rpm
